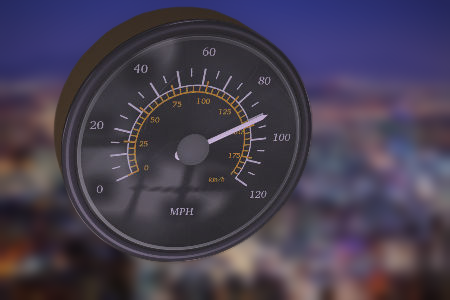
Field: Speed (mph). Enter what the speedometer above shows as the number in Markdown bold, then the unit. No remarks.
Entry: **90** mph
